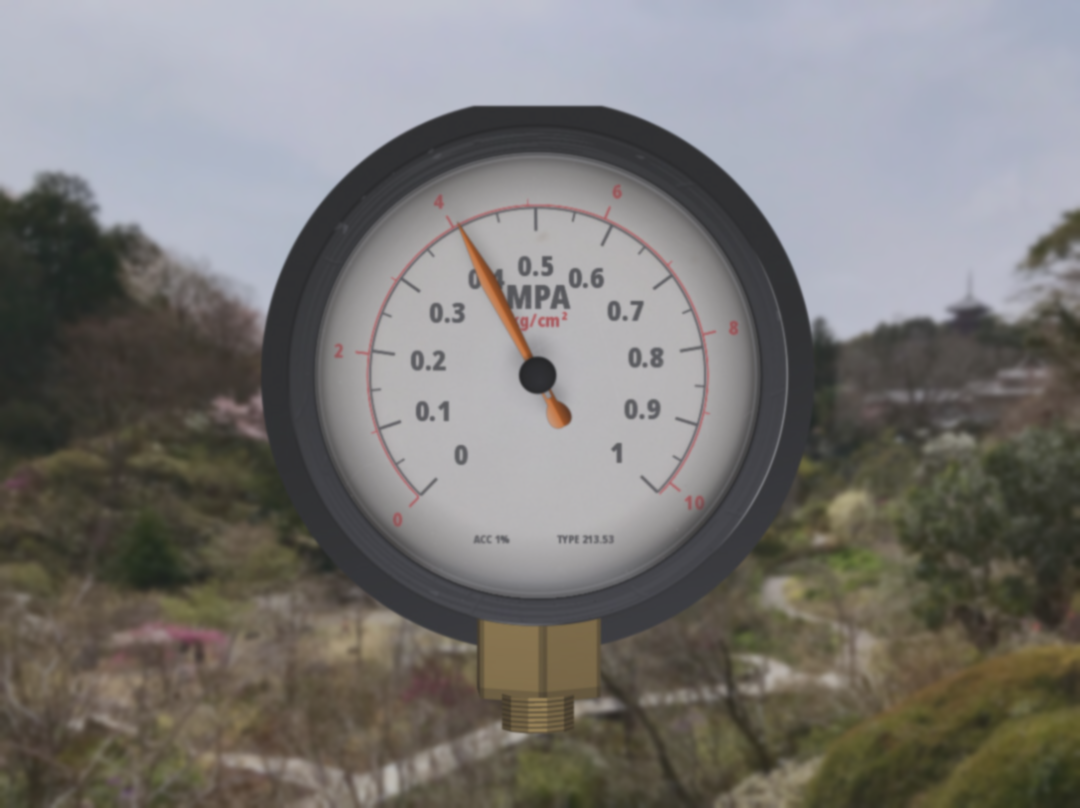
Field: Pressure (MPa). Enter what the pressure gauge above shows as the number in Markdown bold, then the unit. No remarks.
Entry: **0.4** MPa
